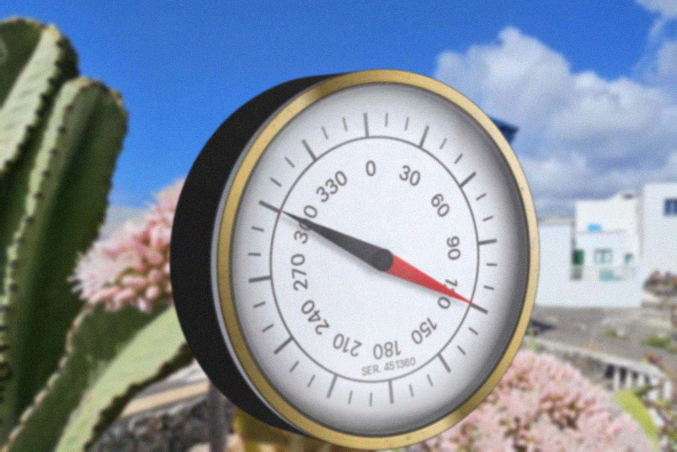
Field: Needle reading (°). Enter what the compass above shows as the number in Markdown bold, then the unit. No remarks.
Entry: **120** °
